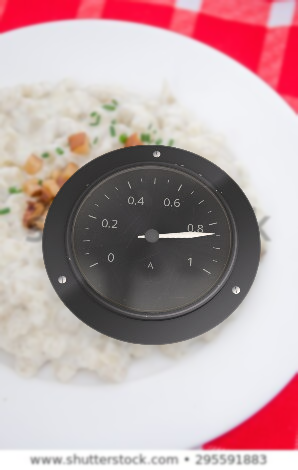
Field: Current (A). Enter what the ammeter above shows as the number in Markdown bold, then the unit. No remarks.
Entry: **0.85** A
